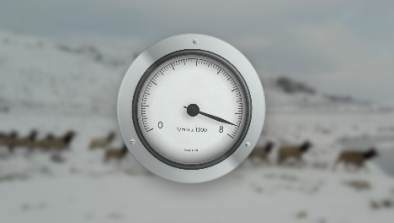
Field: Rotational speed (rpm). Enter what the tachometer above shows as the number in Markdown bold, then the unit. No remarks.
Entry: **7500** rpm
